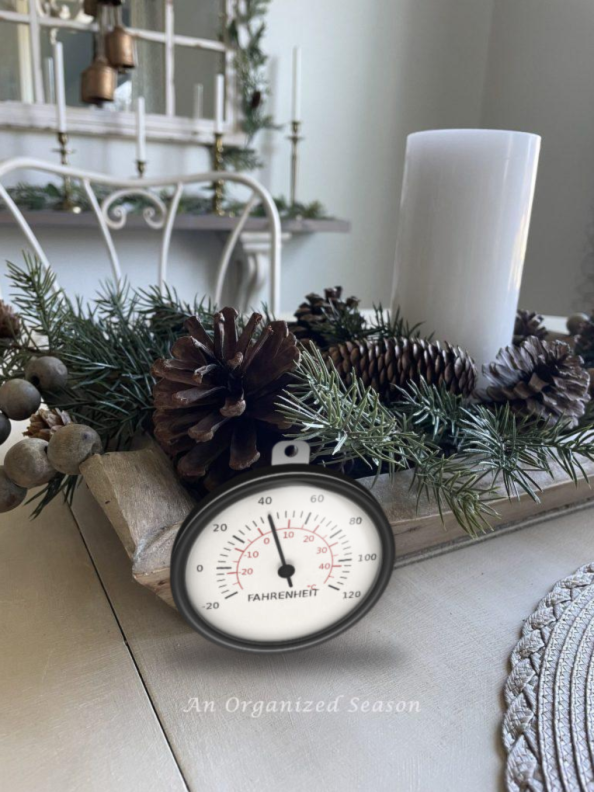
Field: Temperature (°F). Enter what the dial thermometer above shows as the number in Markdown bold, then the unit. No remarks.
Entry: **40** °F
